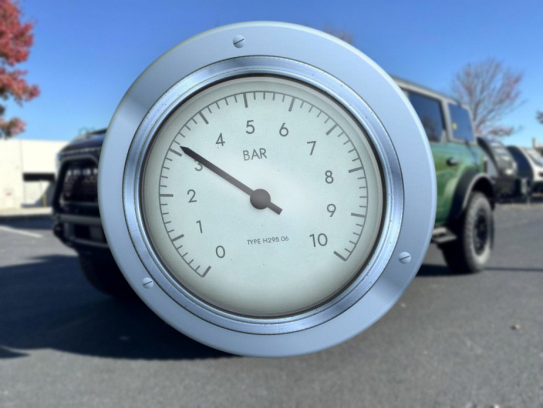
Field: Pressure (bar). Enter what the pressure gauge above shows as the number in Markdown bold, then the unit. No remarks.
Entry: **3.2** bar
